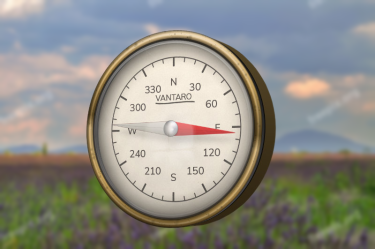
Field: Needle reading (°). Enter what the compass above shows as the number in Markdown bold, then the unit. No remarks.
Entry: **95** °
